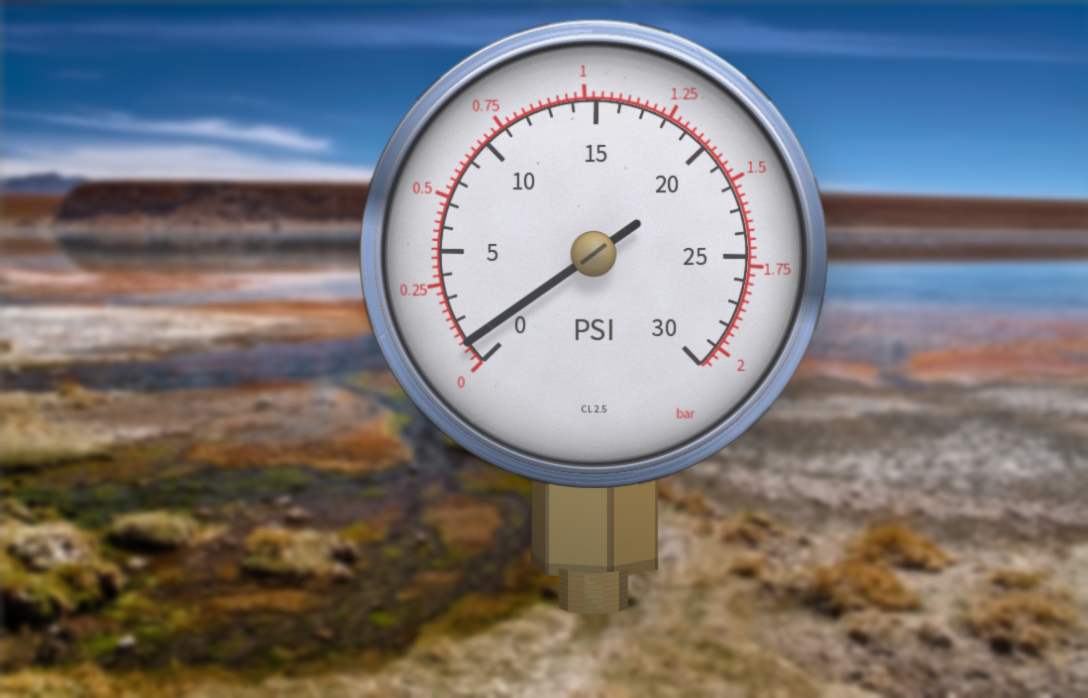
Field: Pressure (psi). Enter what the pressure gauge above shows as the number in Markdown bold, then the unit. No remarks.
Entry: **1** psi
